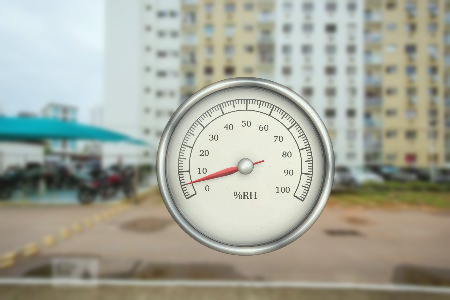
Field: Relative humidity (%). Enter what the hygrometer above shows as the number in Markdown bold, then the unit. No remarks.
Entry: **5** %
